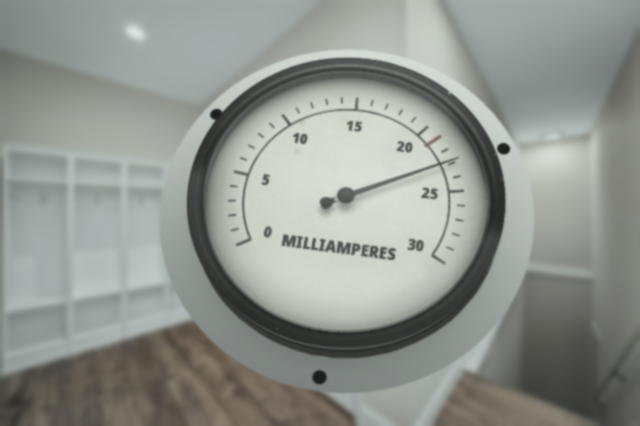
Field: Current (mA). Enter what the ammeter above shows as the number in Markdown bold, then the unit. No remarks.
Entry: **23** mA
